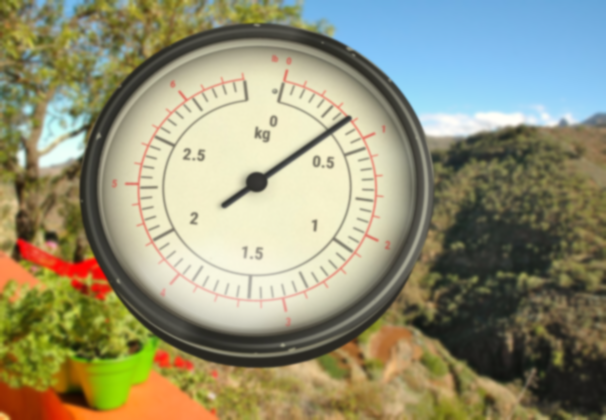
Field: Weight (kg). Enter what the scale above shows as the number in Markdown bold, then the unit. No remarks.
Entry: **0.35** kg
